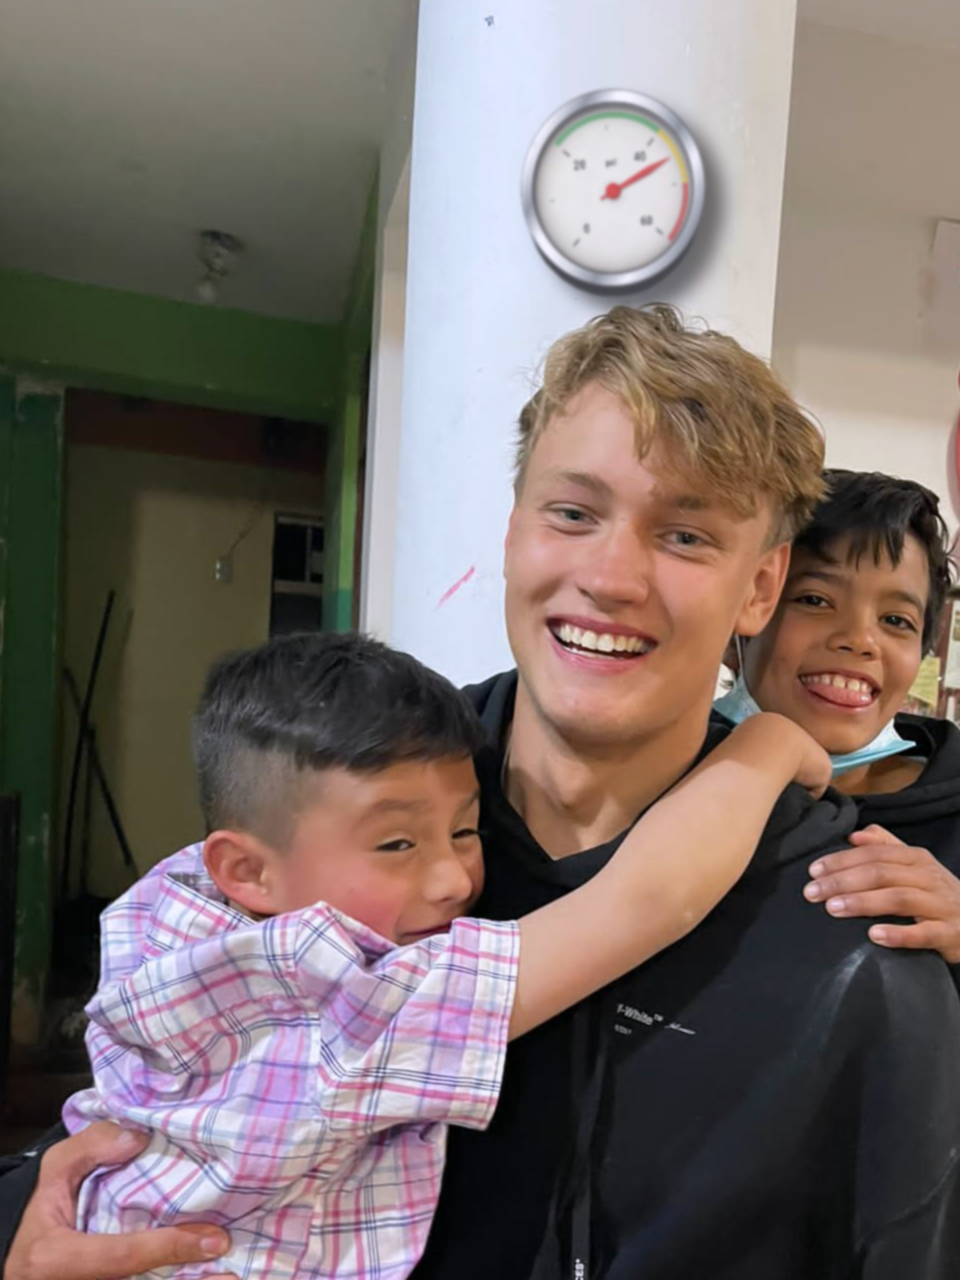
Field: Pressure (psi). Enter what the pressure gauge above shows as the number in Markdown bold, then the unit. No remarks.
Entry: **45** psi
